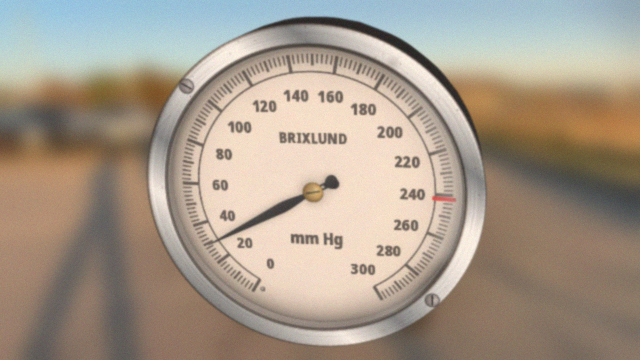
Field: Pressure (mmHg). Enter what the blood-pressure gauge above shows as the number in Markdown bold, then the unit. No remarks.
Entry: **30** mmHg
